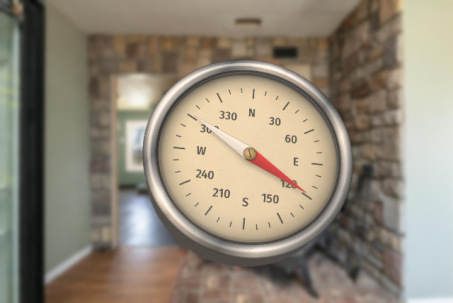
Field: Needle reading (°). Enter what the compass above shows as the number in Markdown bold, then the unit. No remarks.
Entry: **120** °
